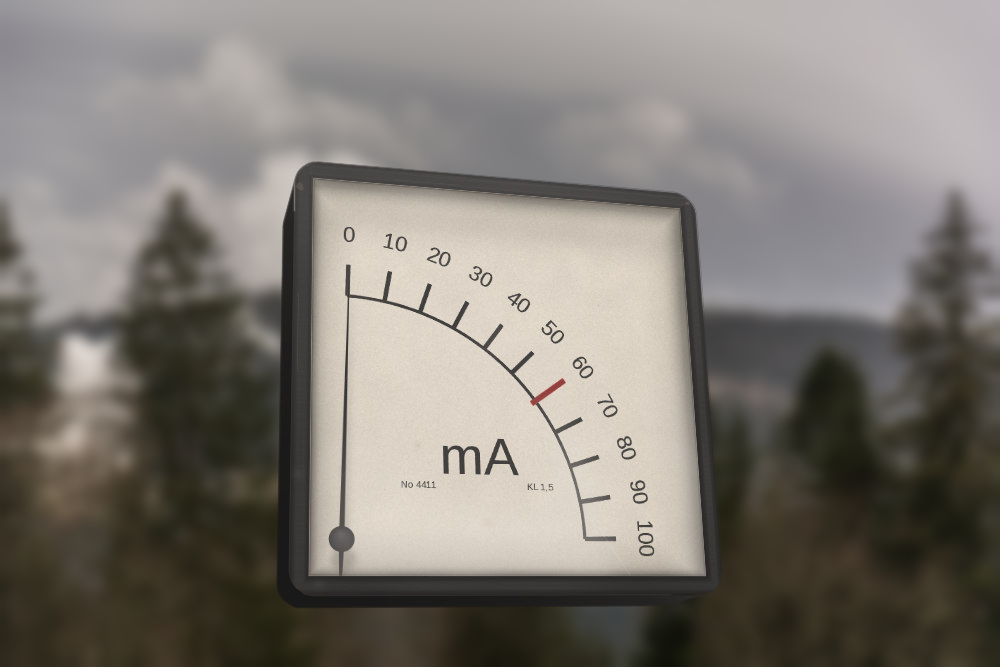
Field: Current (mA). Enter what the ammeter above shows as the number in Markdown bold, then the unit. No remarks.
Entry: **0** mA
